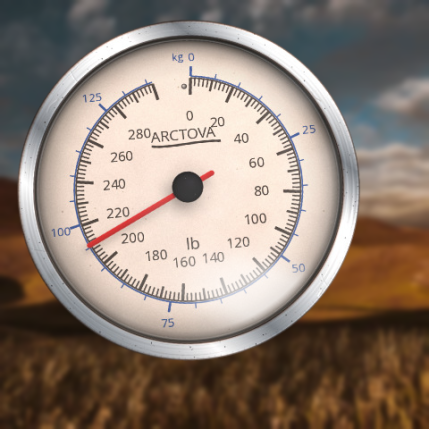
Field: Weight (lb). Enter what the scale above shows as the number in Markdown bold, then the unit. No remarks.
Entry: **210** lb
